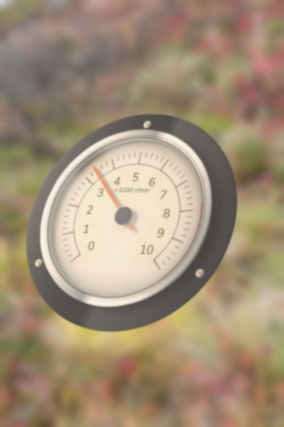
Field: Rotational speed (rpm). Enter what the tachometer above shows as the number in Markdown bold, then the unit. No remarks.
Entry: **3400** rpm
